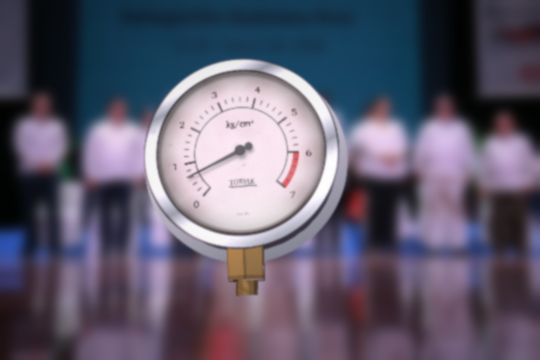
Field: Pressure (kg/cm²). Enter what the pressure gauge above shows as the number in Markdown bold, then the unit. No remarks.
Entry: **0.6** kg/cm²
